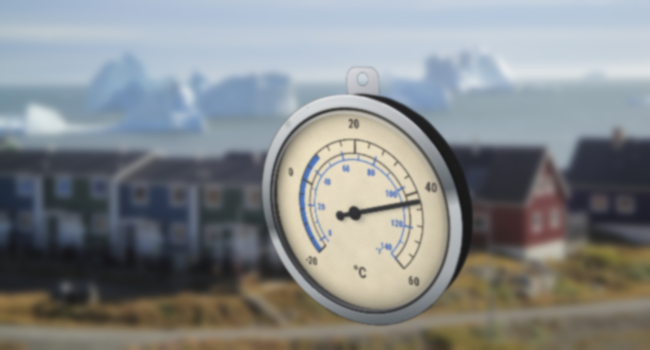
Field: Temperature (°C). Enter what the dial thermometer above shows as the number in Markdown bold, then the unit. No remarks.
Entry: **42** °C
